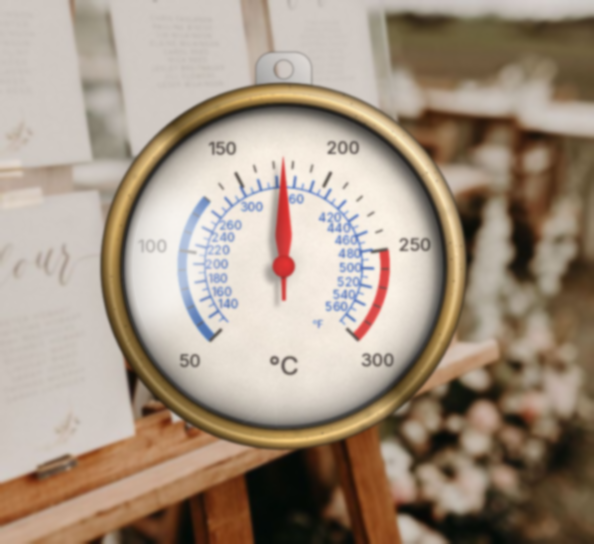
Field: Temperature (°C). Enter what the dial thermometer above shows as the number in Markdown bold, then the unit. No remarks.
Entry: **175** °C
